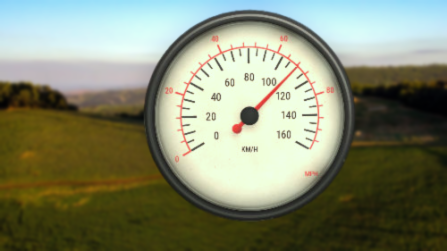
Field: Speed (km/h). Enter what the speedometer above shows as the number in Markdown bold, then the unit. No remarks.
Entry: **110** km/h
